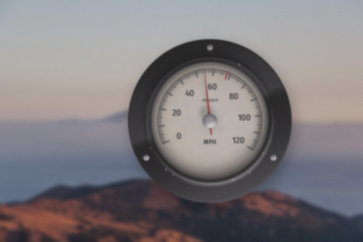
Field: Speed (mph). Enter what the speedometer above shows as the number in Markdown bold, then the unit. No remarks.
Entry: **55** mph
